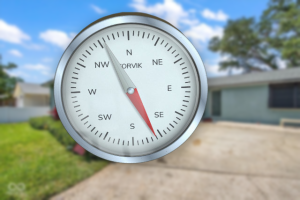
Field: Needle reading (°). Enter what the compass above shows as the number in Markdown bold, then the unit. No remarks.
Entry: **155** °
